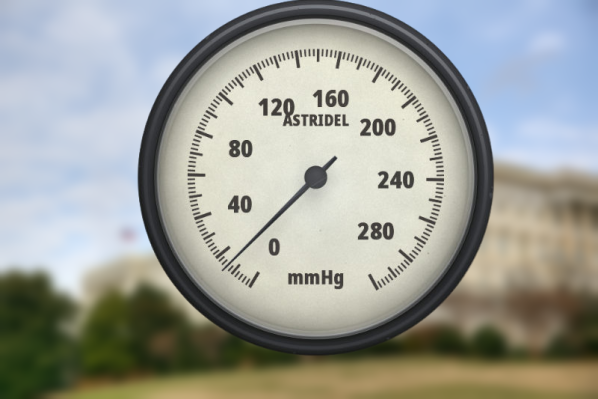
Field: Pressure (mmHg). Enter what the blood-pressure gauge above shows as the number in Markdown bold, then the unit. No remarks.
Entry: **14** mmHg
